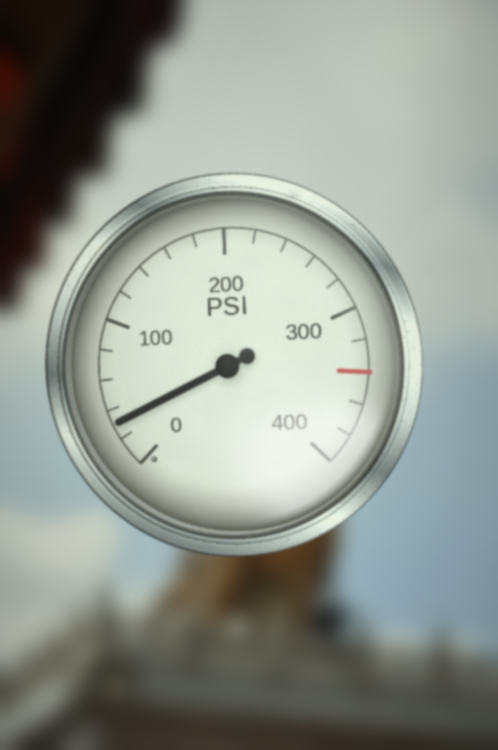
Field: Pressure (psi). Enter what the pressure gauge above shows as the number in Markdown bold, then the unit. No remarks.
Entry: **30** psi
